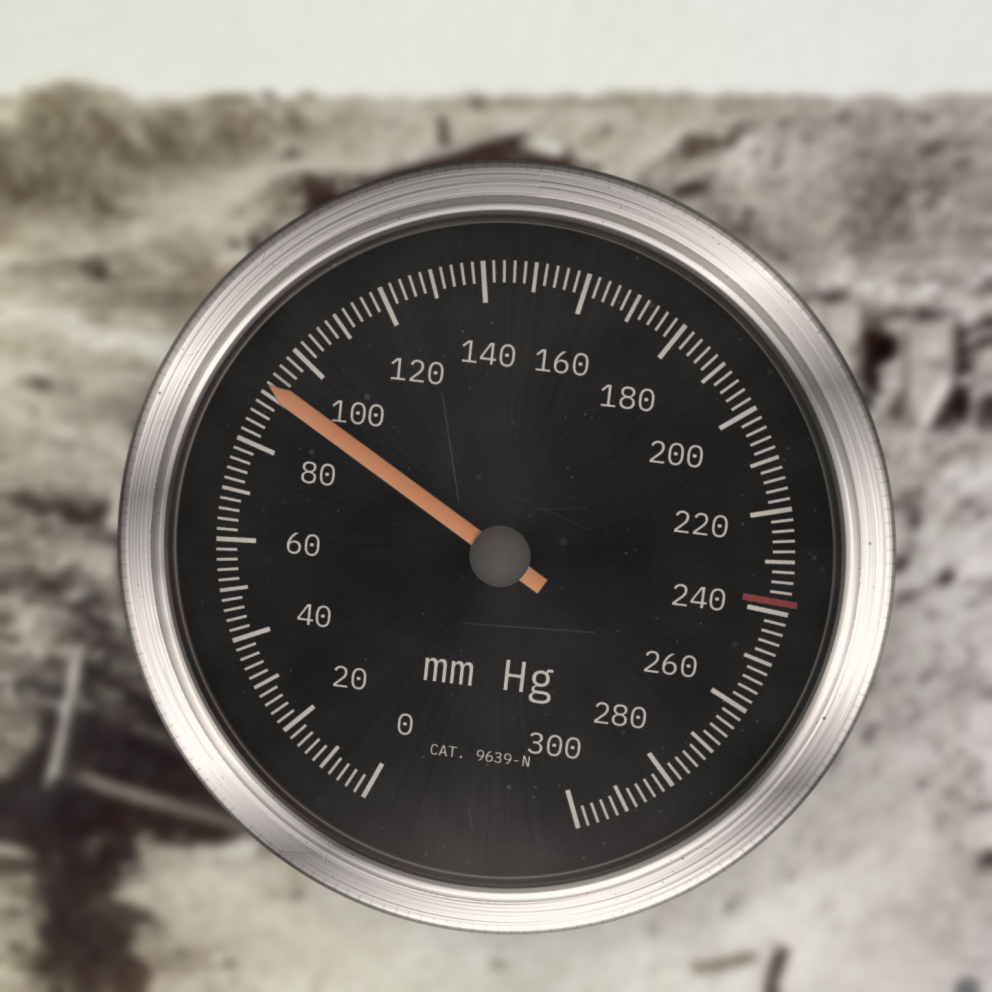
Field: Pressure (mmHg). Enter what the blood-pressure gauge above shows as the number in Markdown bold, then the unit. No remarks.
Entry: **92** mmHg
